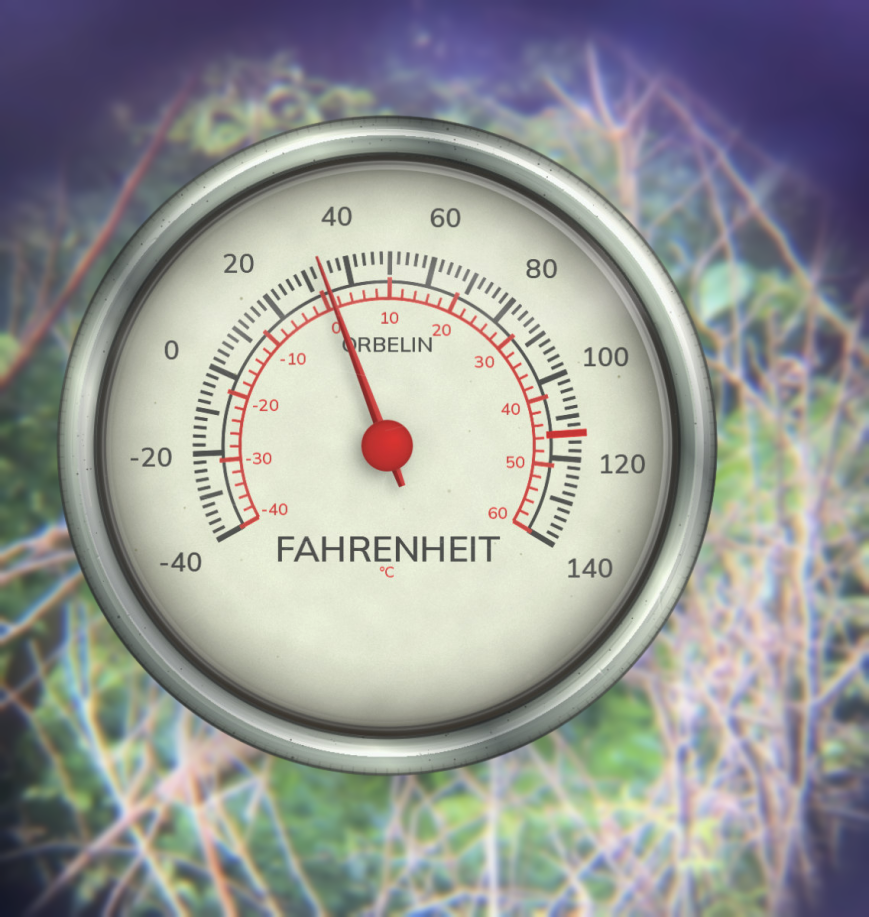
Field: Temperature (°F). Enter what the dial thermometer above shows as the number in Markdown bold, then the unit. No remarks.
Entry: **34** °F
